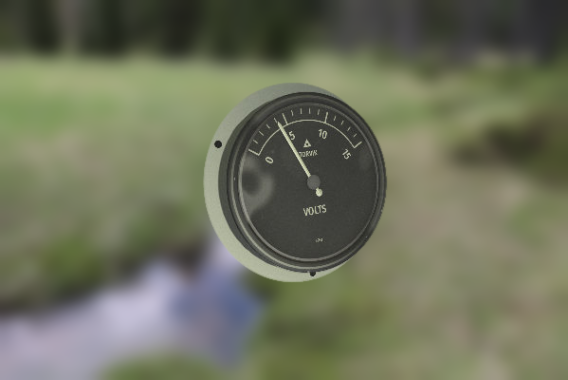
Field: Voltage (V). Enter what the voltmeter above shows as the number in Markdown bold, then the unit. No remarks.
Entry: **4** V
